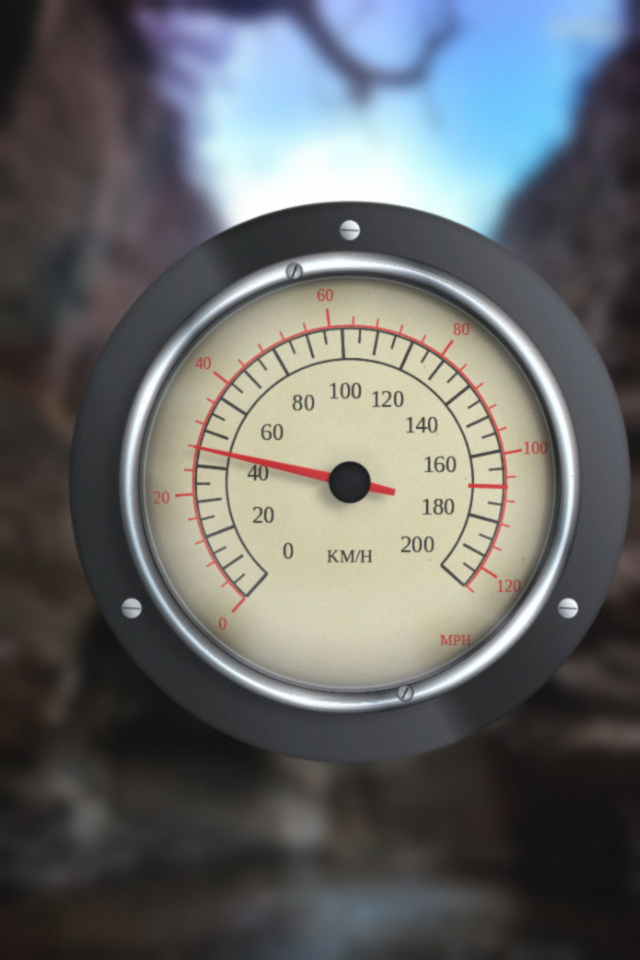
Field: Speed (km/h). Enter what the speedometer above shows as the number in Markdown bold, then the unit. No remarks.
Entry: **45** km/h
